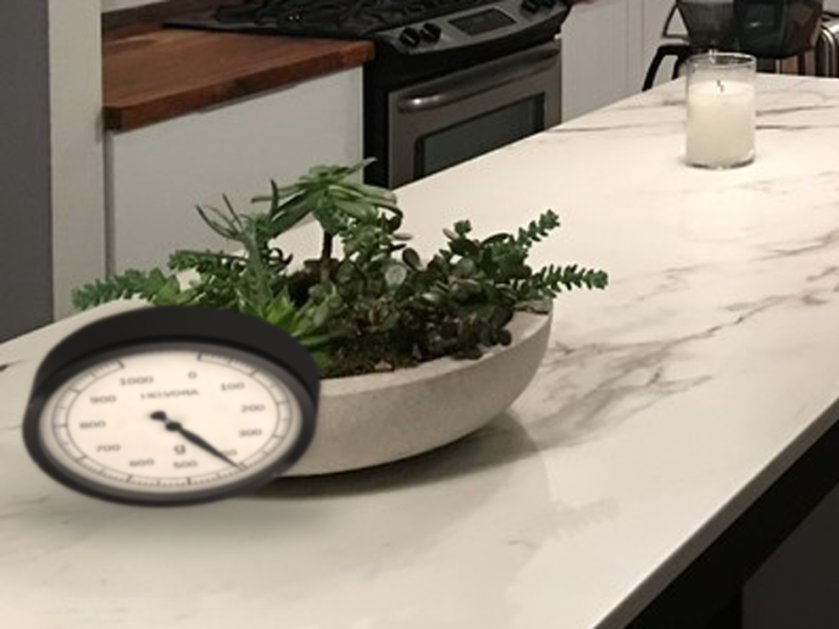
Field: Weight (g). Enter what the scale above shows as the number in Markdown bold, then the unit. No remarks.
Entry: **400** g
